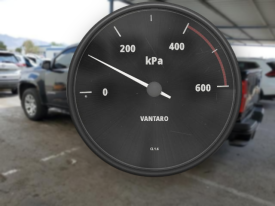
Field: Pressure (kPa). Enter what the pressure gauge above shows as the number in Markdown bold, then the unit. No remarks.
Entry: **100** kPa
